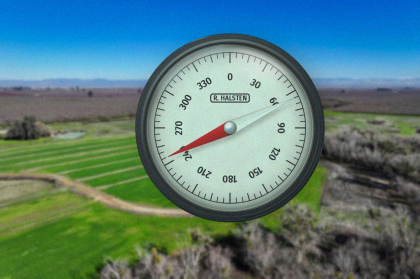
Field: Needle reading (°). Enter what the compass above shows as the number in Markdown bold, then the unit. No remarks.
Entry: **245** °
